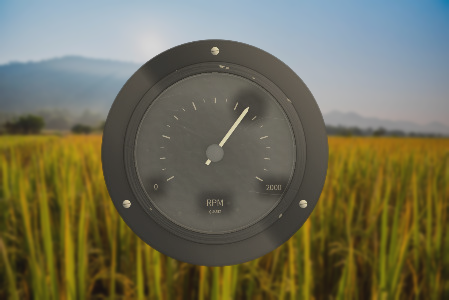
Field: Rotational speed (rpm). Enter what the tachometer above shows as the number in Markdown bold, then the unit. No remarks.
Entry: **1300** rpm
